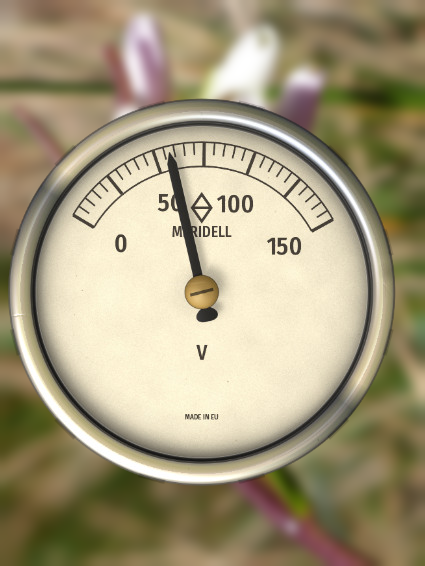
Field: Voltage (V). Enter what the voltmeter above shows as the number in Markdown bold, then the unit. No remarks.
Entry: **57.5** V
